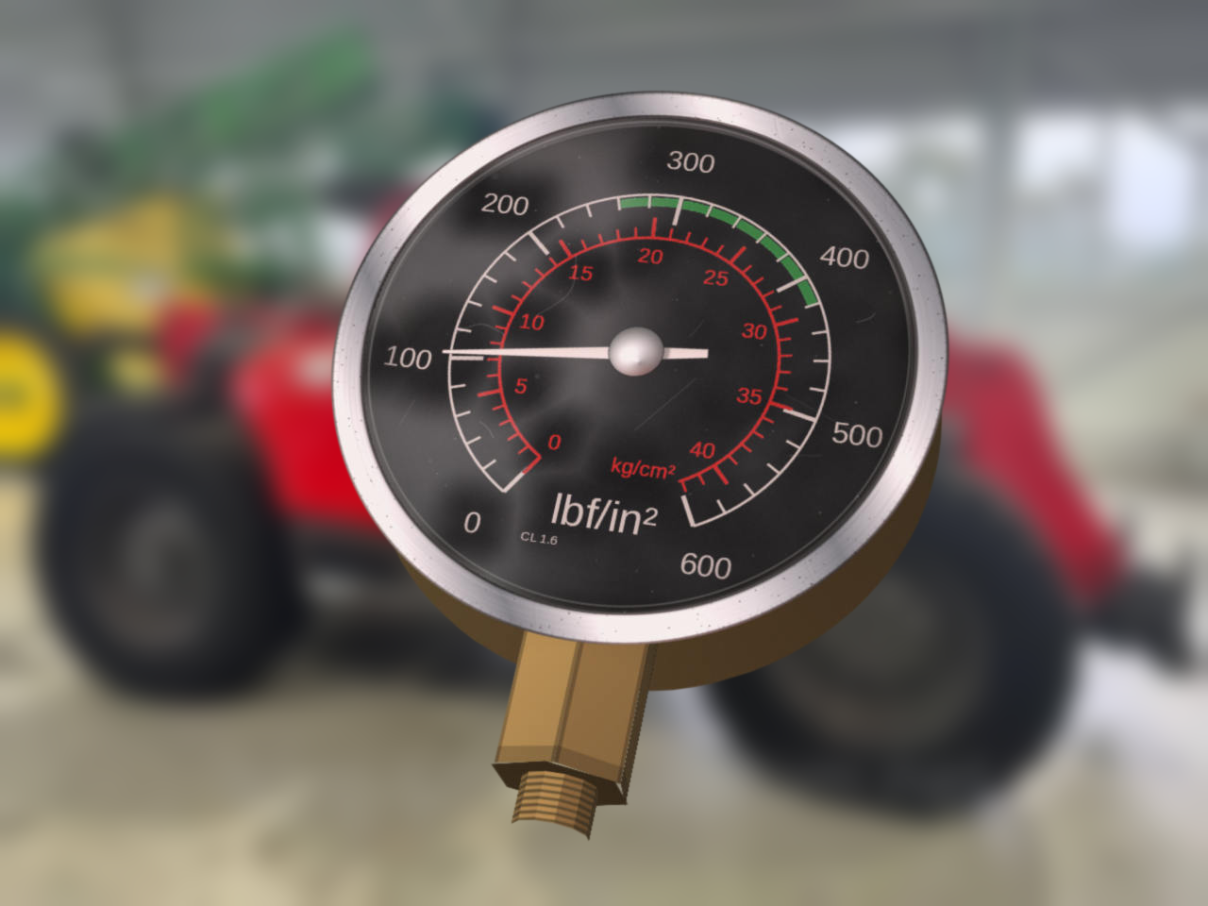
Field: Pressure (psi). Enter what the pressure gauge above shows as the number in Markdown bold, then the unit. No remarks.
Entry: **100** psi
